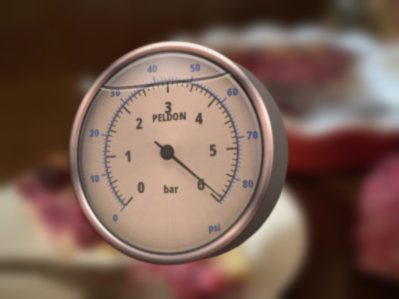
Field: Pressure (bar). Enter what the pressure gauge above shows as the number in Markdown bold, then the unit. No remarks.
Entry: **5.9** bar
